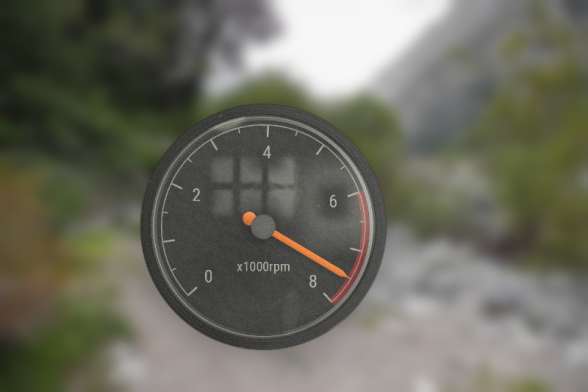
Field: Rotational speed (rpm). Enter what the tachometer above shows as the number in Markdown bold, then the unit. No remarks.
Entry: **7500** rpm
